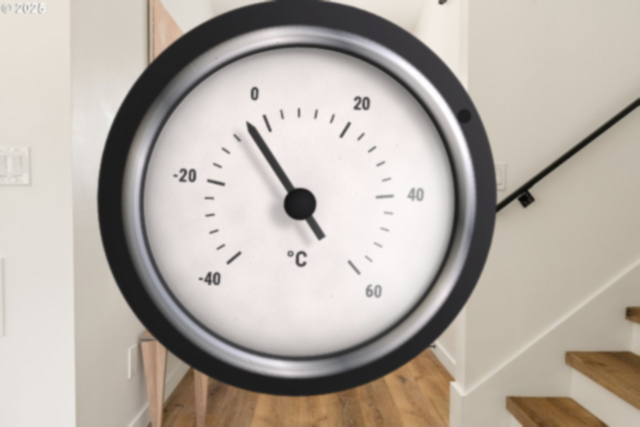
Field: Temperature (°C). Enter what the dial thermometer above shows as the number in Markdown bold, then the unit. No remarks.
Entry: **-4** °C
